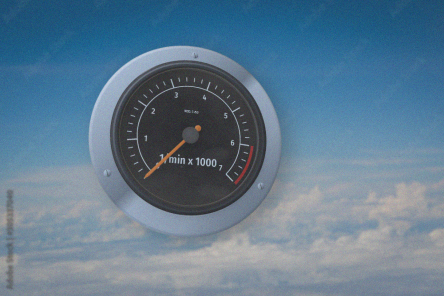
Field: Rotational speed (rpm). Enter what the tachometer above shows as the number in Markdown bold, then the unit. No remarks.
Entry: **0** rpm
